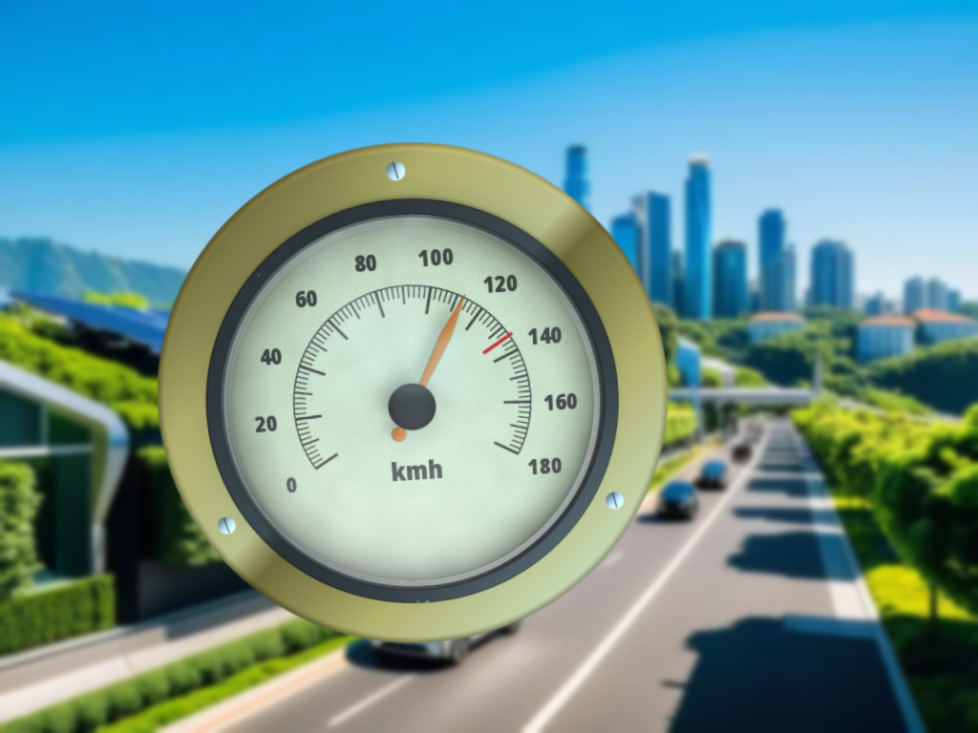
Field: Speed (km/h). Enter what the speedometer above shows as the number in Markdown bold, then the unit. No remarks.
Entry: **112** km/h
